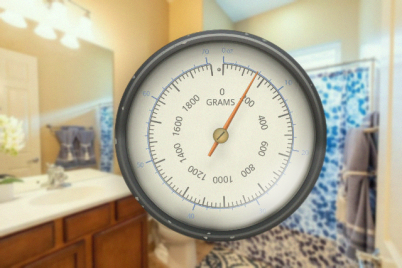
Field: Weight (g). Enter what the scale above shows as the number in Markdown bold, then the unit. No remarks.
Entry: **160** g
